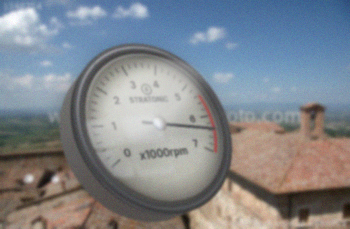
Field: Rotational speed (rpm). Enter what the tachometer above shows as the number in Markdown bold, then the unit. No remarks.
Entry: **6400** rpm
